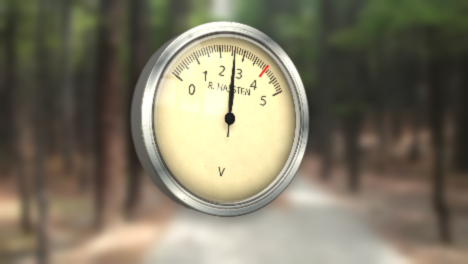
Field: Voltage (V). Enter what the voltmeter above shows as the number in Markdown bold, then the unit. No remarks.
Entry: **2.5** V
